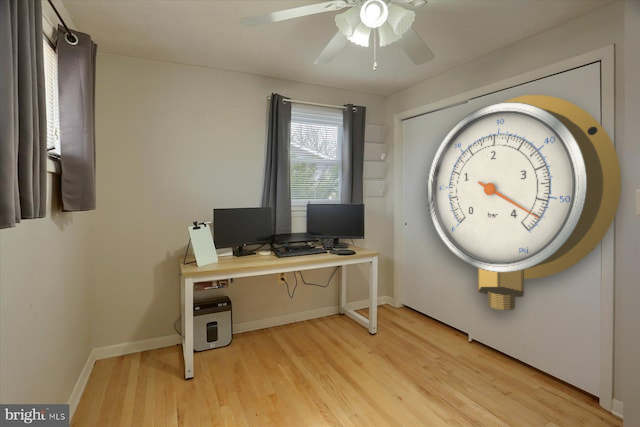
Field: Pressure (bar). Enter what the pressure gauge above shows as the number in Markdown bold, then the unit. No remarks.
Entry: **3.75** bar
